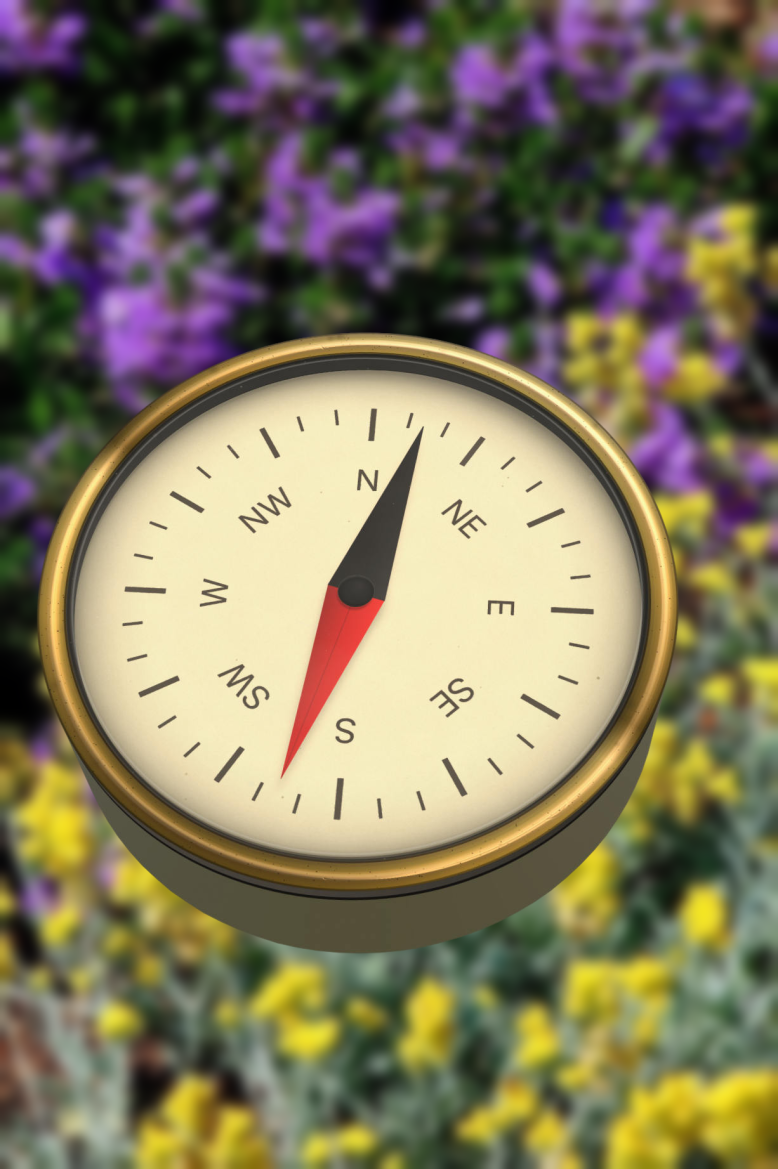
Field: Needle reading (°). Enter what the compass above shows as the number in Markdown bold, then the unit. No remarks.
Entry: **195** °
